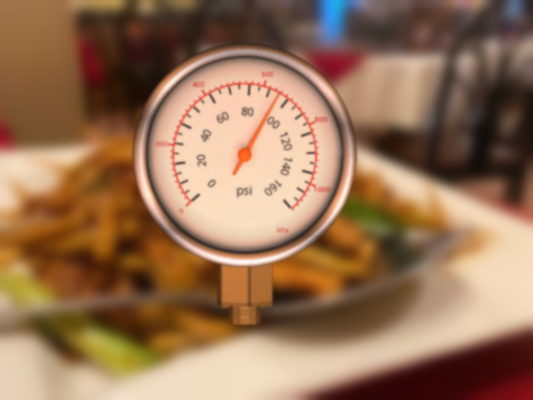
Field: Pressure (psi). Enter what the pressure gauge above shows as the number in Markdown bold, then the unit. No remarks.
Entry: **95** psi
